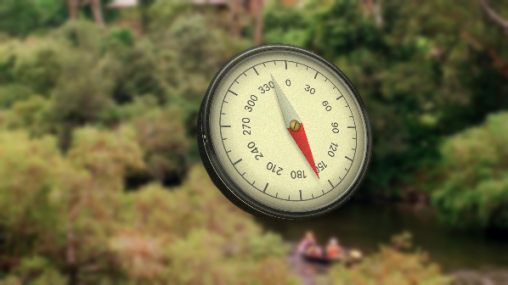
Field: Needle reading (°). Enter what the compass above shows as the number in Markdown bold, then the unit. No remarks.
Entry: **160** °
